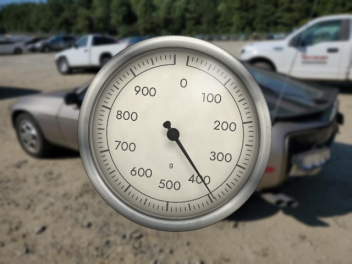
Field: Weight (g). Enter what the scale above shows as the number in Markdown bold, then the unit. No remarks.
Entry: **390** g
